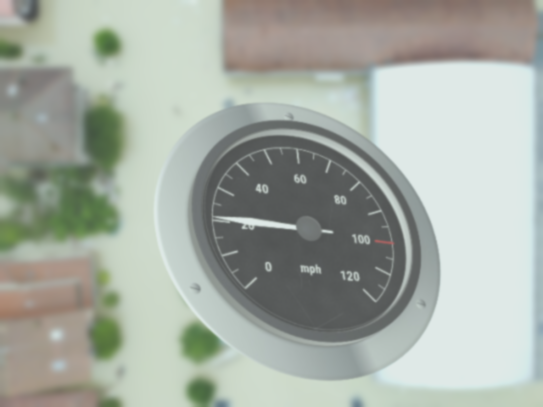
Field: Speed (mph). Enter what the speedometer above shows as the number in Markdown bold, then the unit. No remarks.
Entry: **20** mph
